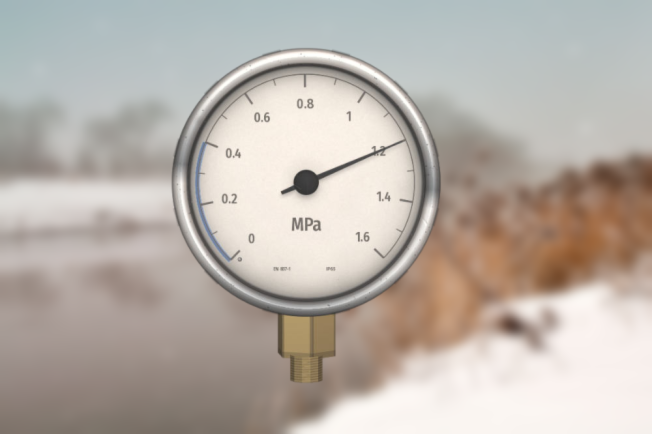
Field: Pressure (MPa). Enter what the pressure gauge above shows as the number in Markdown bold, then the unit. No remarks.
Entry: **1.2** MPa
